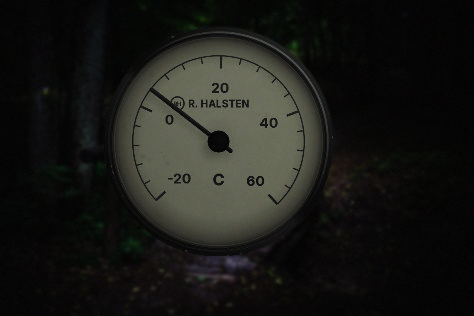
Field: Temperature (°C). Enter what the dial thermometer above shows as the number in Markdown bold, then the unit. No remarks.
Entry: **4** °C
